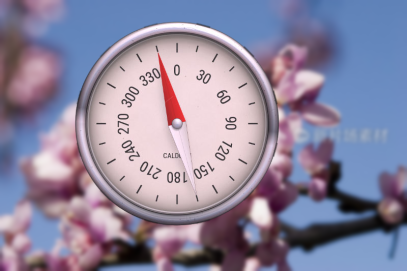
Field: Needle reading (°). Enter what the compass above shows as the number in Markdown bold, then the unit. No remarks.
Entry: **345** °
